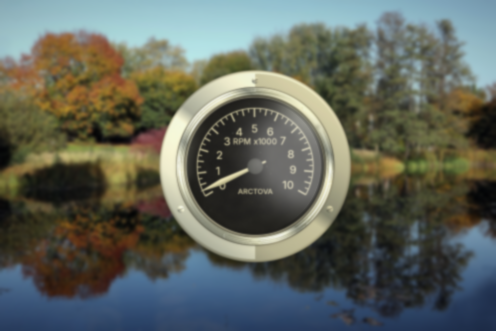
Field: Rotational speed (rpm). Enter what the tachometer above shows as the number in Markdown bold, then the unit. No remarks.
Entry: **250** rpm
